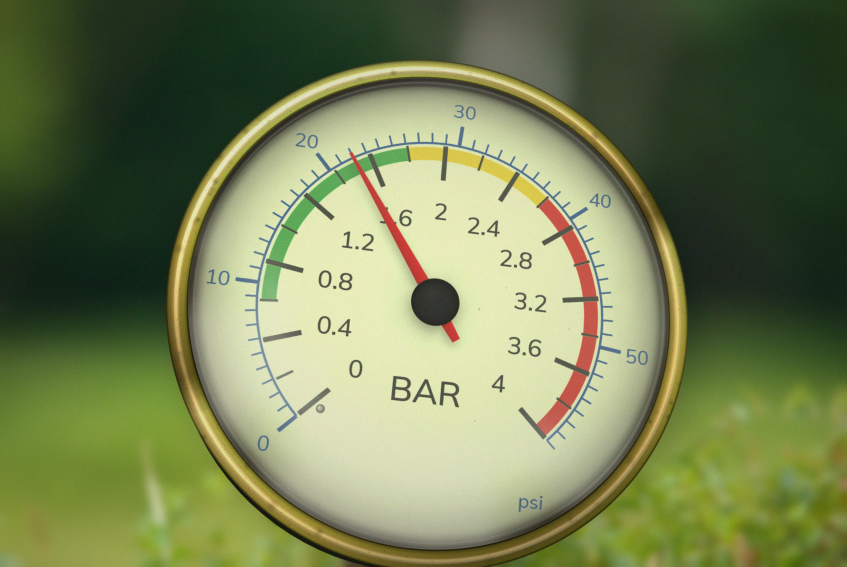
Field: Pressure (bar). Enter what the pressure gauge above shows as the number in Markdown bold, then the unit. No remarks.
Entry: **1.5** bar
